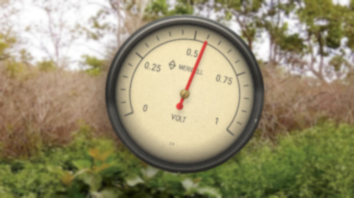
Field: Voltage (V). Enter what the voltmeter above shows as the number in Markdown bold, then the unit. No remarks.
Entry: **0.55** V
